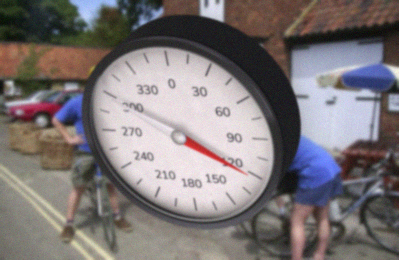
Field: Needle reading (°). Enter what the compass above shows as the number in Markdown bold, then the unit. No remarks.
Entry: **120** °
